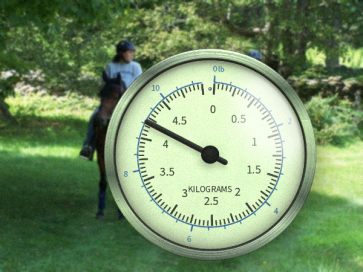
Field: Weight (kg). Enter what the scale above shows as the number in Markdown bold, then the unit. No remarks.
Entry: **4.2** kg
